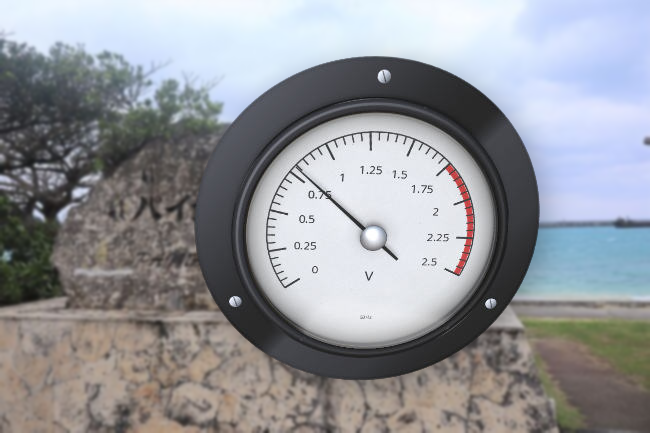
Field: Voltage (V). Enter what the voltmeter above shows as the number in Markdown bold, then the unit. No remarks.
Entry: **0.8** V
